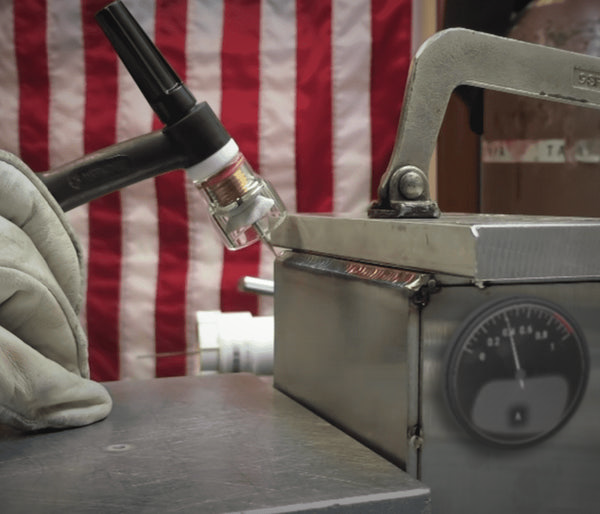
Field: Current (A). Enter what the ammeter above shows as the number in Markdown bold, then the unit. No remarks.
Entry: **0.4** A
